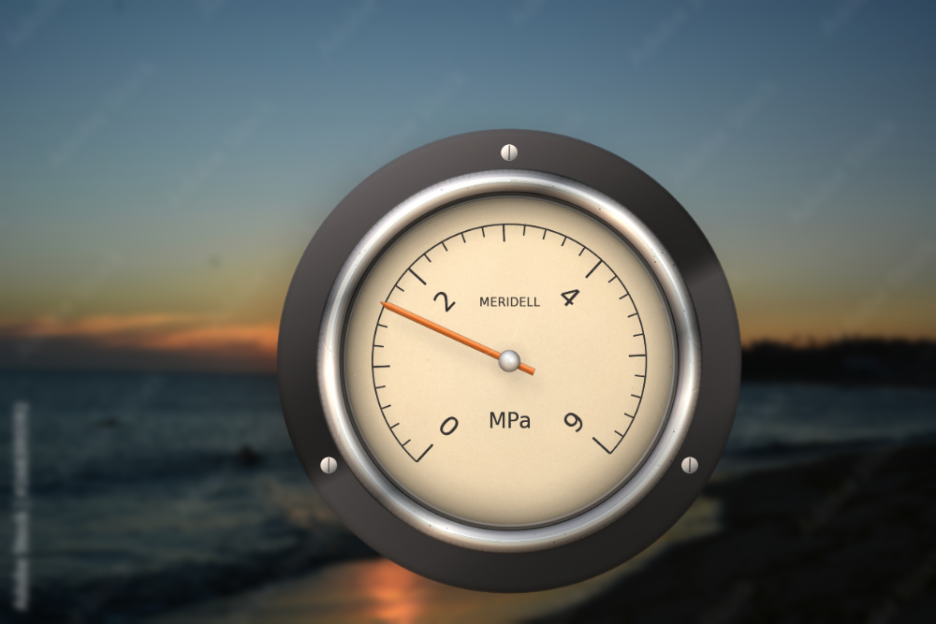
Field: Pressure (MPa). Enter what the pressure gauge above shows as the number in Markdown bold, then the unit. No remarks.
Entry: **1.6** MPa
